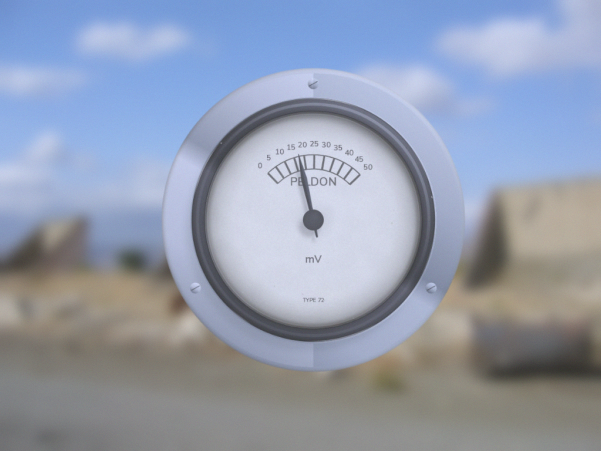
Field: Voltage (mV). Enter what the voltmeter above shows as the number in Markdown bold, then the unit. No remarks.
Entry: **17.5** mV
